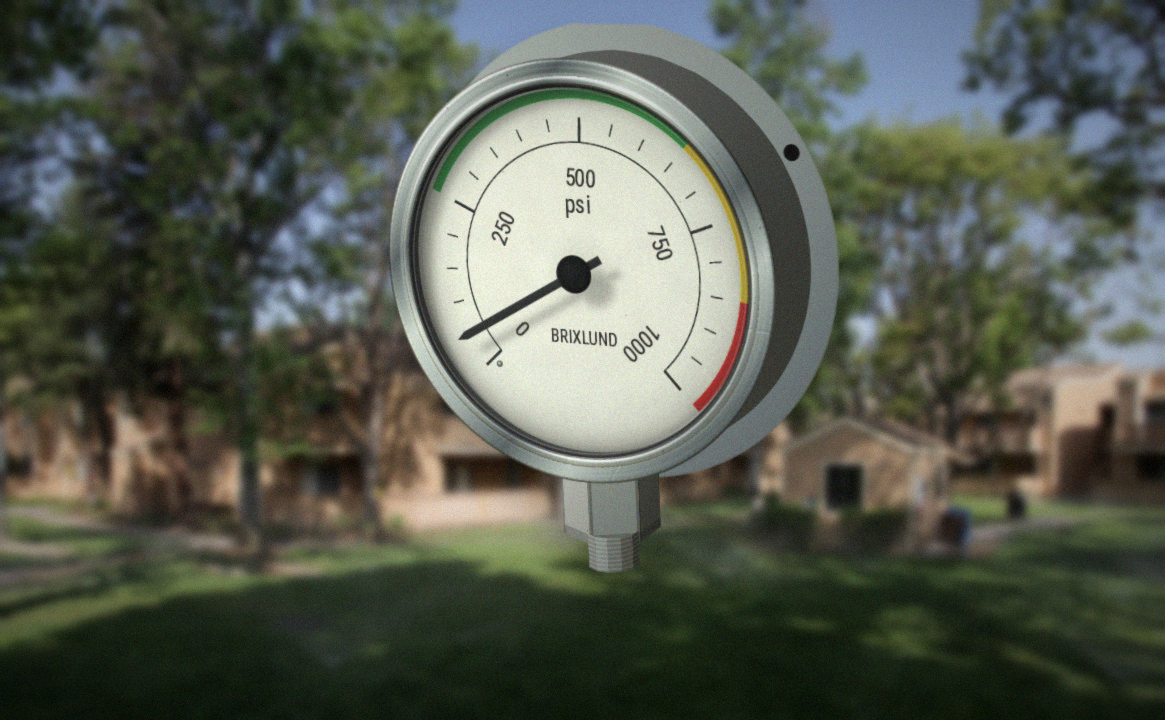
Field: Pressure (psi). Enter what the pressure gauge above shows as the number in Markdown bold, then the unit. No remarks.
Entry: **50** psi
